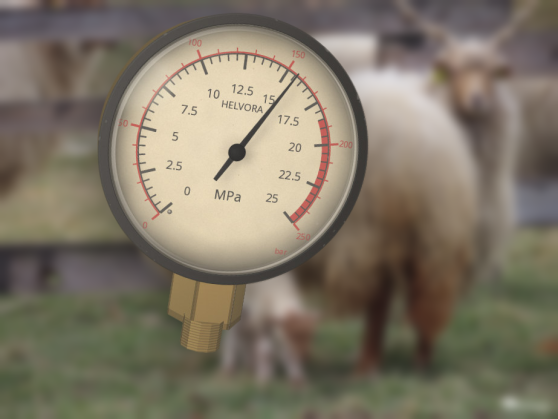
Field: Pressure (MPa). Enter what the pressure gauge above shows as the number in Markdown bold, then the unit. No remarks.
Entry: **15.5** MPa
